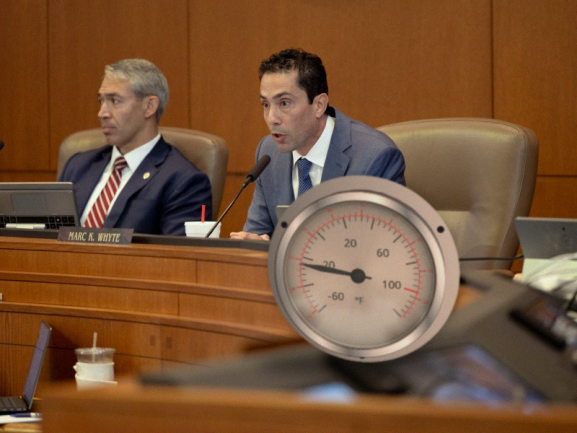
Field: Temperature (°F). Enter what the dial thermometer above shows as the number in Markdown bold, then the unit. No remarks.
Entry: **-24** °F
